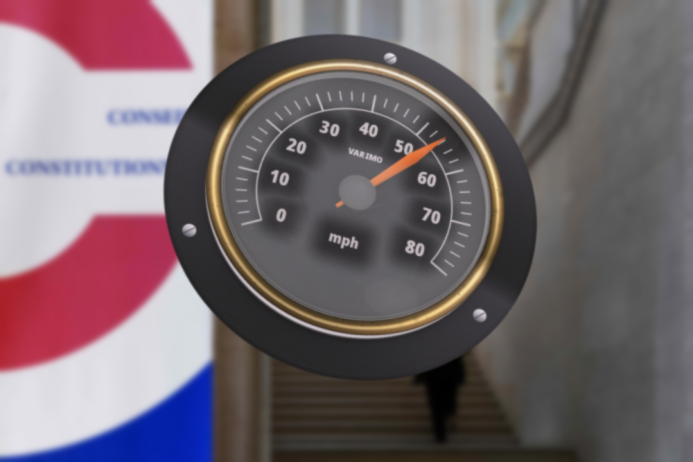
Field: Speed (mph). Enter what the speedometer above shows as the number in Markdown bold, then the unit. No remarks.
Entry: **54** mph
